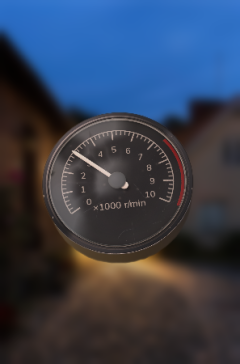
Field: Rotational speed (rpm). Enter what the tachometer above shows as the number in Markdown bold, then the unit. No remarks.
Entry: **3000** rpm
